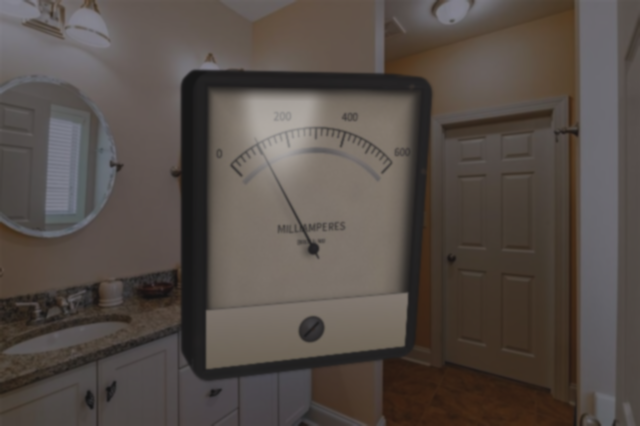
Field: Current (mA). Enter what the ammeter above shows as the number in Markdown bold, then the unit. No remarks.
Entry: **100** mA
